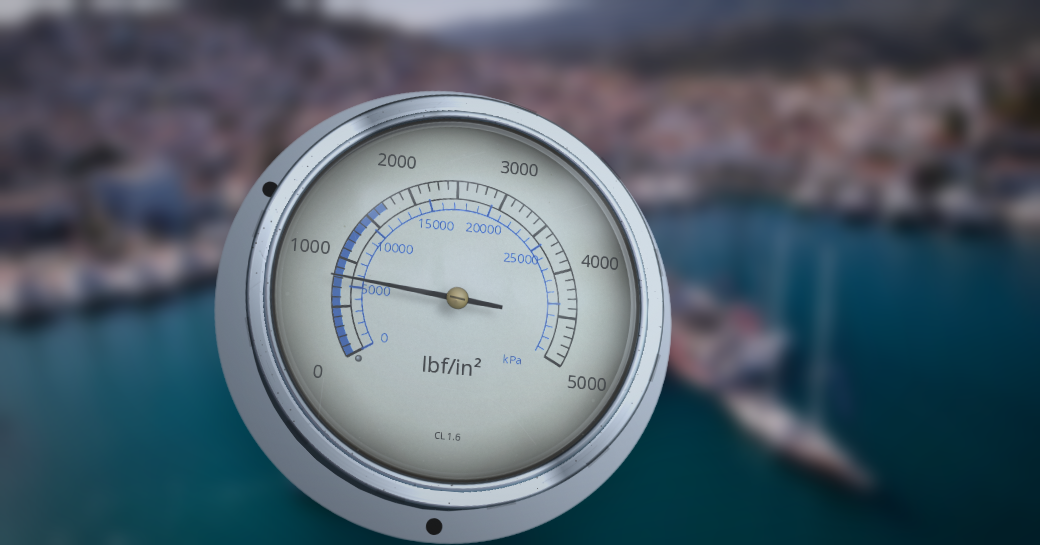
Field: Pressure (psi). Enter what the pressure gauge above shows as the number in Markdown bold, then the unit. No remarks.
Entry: **800** psi
